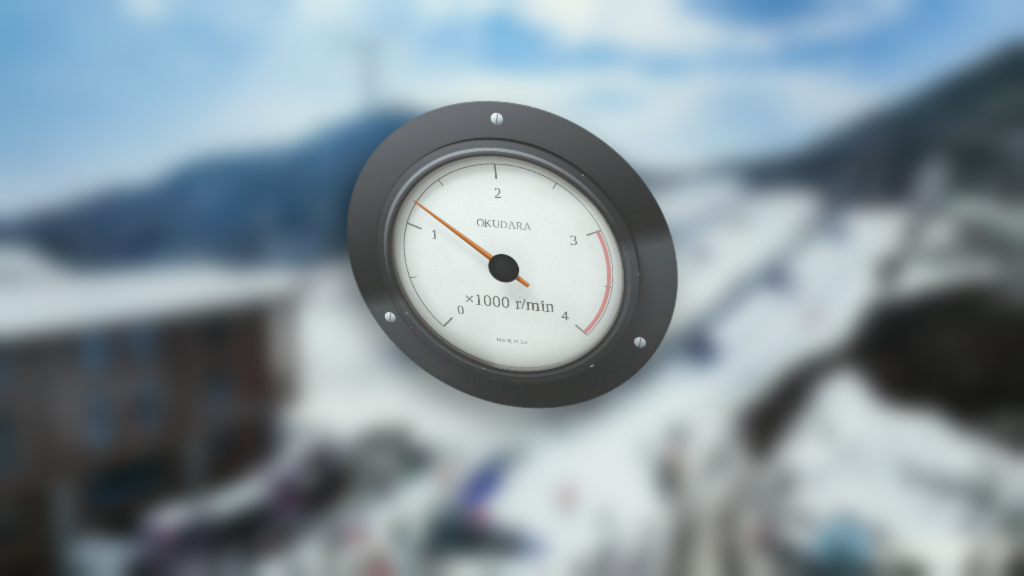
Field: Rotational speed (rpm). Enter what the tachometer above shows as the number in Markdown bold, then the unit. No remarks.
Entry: **1250** rpm
